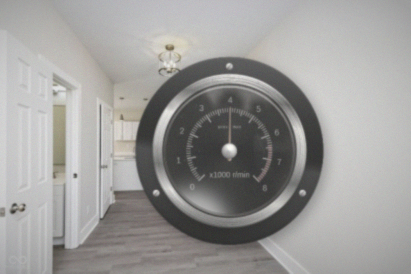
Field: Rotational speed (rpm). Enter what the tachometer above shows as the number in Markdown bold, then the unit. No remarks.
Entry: **4000** rpm
